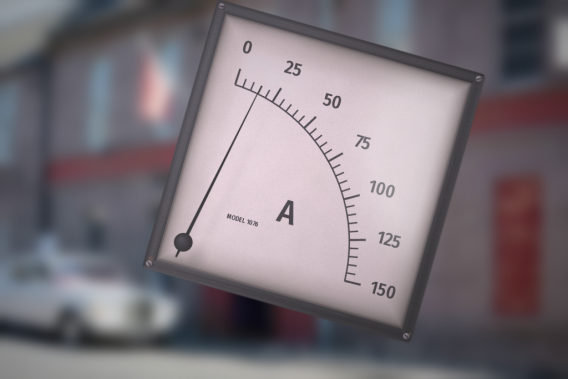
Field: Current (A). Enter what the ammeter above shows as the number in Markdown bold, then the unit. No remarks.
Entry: **15** A
